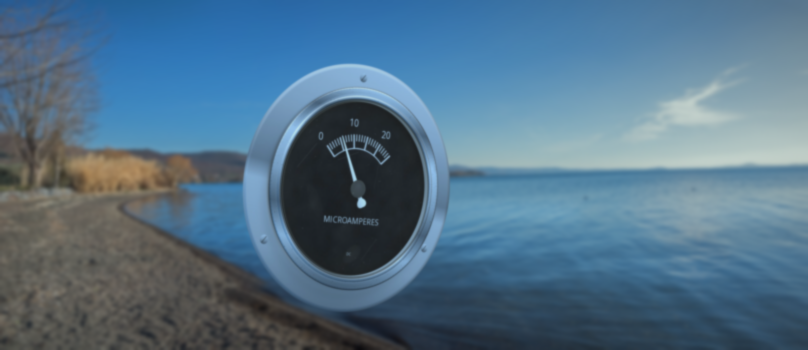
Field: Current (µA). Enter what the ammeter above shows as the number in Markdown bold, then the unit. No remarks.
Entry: **5** µA
